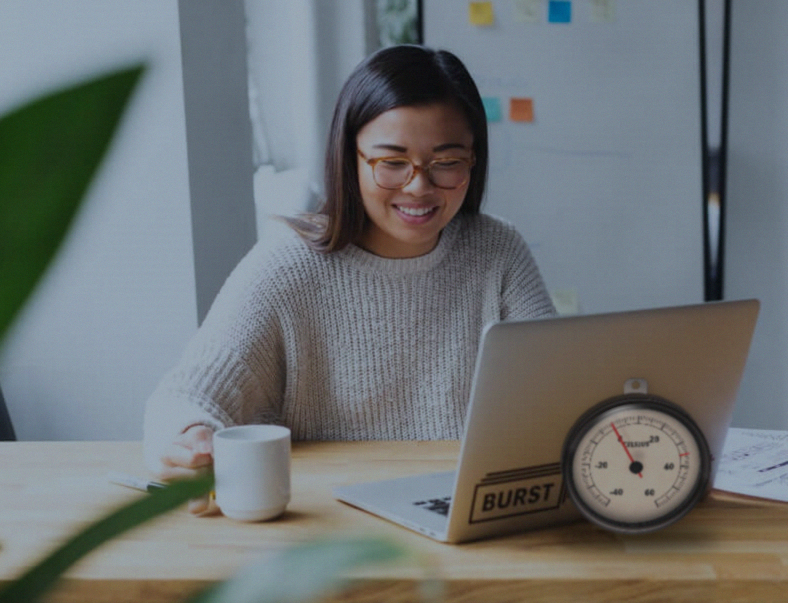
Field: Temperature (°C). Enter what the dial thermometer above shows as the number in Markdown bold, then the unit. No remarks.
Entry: **0** °C
